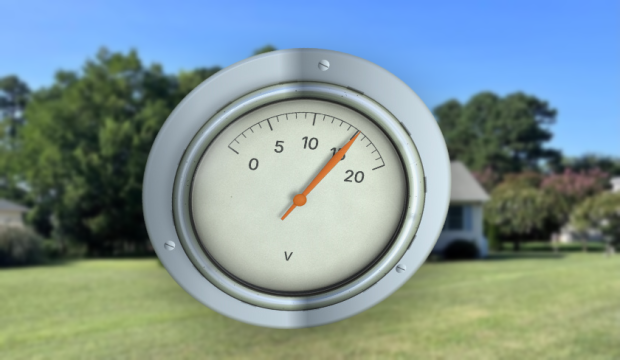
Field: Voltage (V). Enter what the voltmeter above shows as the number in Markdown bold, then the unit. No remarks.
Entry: **15** V
